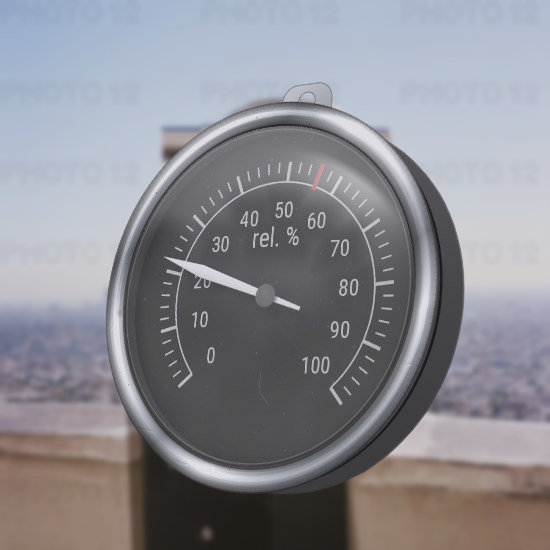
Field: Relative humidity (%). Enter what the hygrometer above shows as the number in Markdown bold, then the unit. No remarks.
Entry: **22** %
